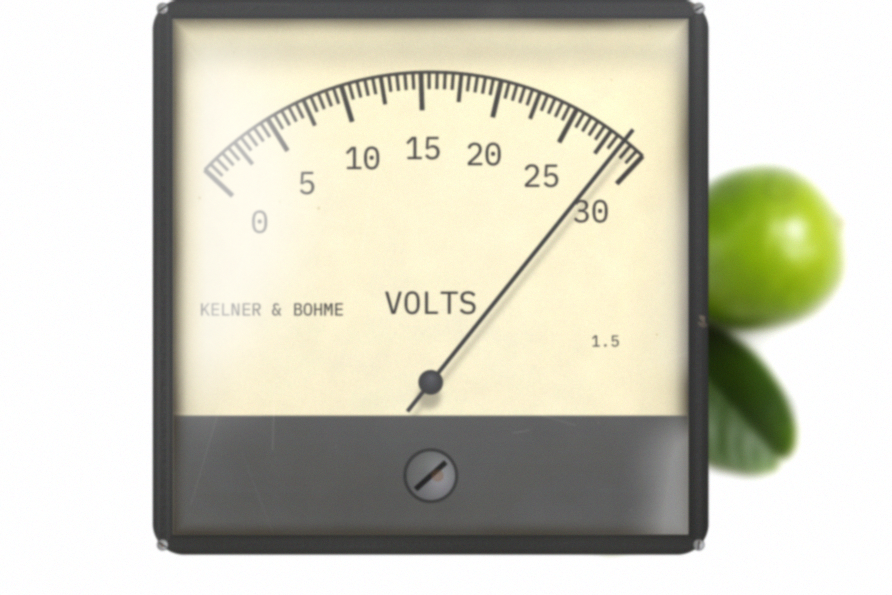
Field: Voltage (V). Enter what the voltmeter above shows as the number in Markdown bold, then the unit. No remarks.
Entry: **28.5** V
